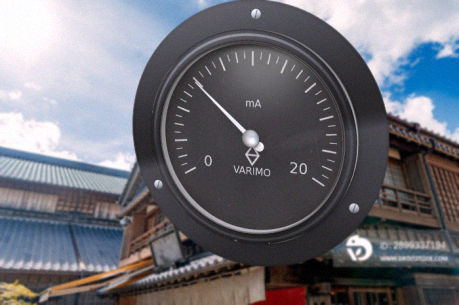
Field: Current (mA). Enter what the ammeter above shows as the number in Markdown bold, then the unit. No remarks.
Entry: **6** mA
